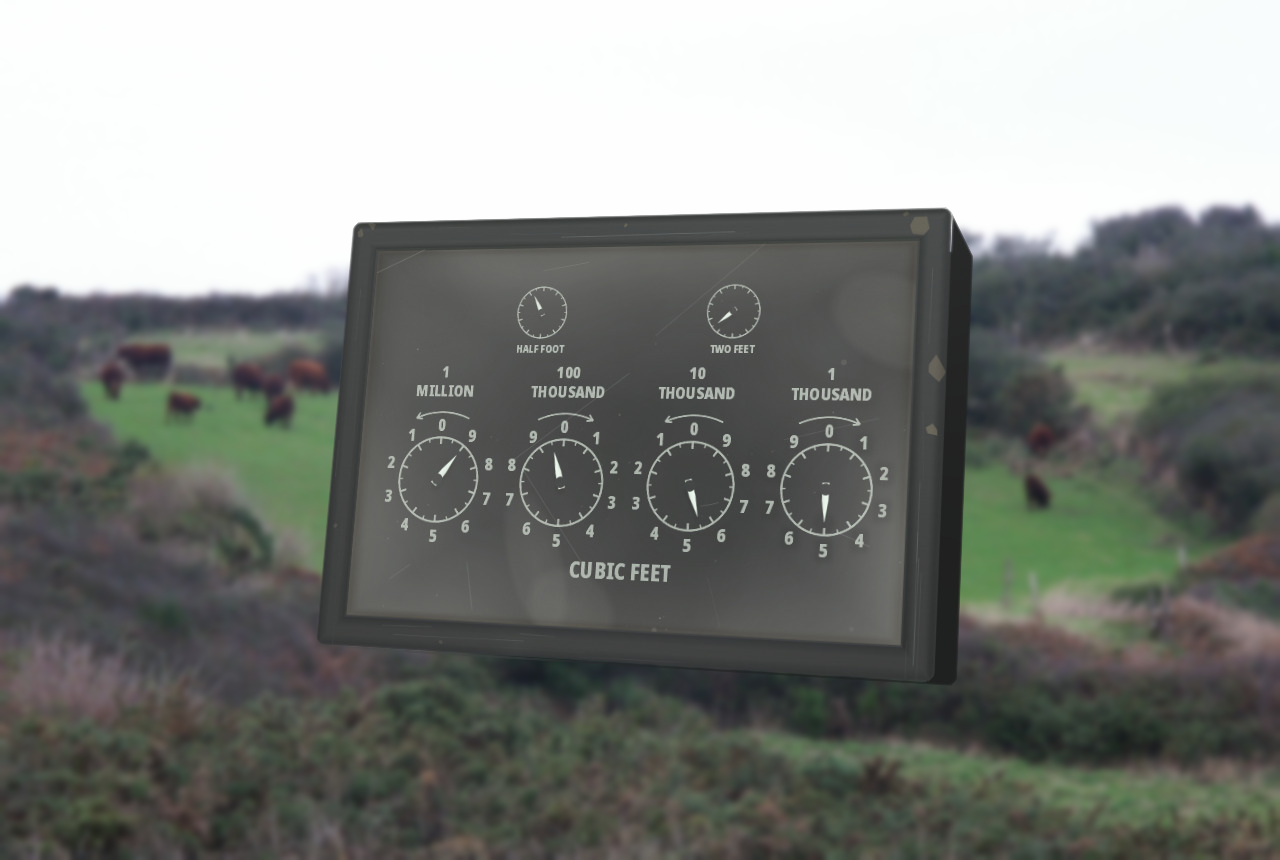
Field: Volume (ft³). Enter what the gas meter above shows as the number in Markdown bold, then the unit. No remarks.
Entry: **895500** ft³
